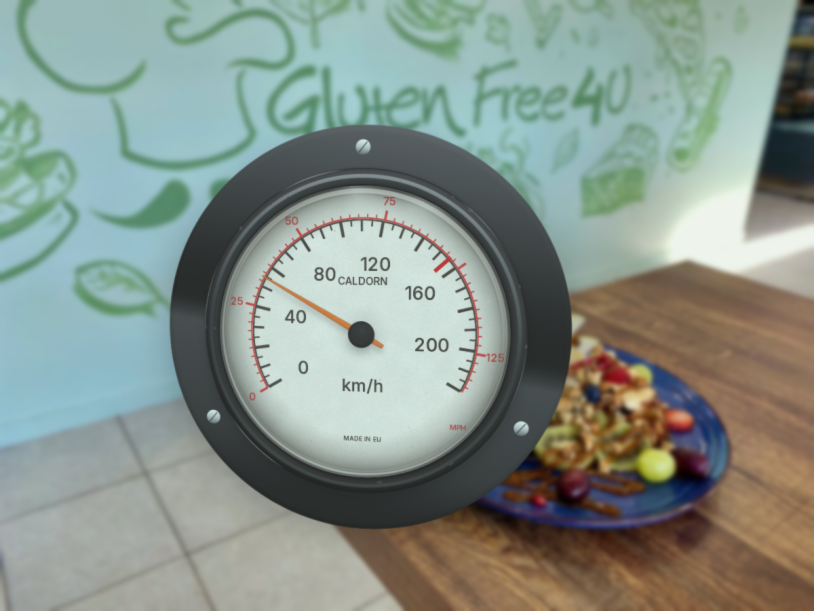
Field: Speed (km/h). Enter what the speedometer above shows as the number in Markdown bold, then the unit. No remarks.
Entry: **55** km/h
